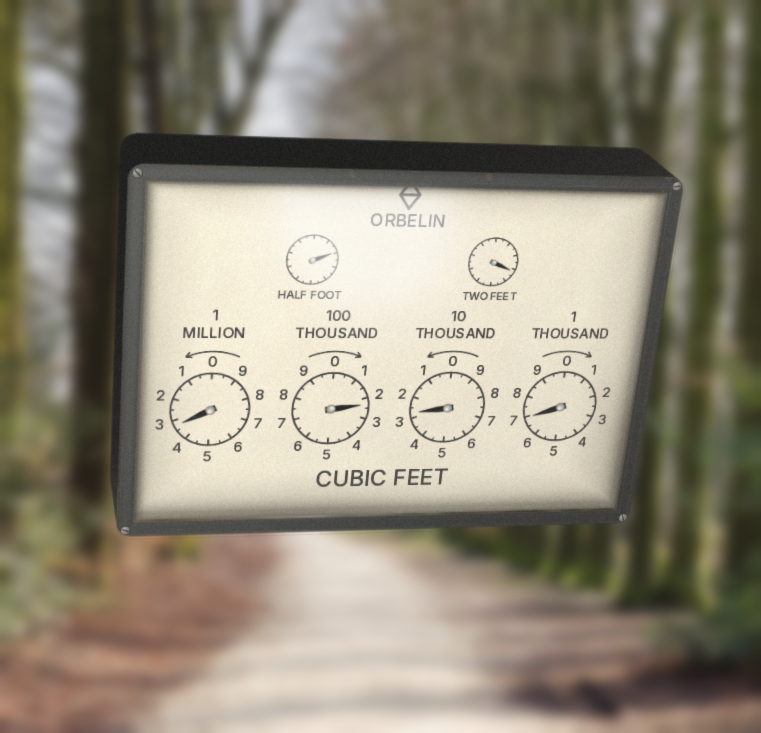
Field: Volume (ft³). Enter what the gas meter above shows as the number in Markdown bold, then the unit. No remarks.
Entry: **322700** ft³
